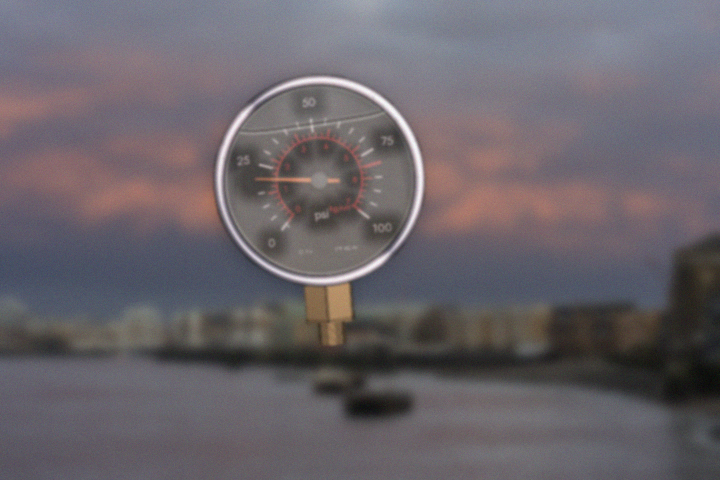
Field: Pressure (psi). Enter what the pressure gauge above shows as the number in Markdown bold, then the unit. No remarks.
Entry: **20** psi
